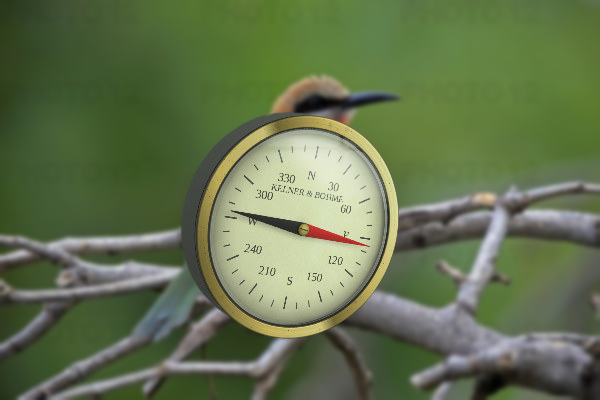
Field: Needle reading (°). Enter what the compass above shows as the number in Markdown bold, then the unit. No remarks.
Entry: **95** °
